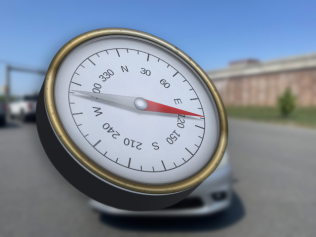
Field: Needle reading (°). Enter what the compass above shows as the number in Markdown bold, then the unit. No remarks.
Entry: **110** °
